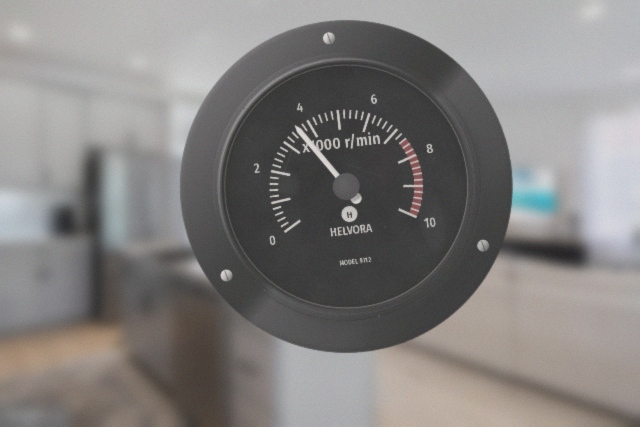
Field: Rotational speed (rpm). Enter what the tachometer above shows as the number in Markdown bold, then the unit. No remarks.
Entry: **3600** rpm
